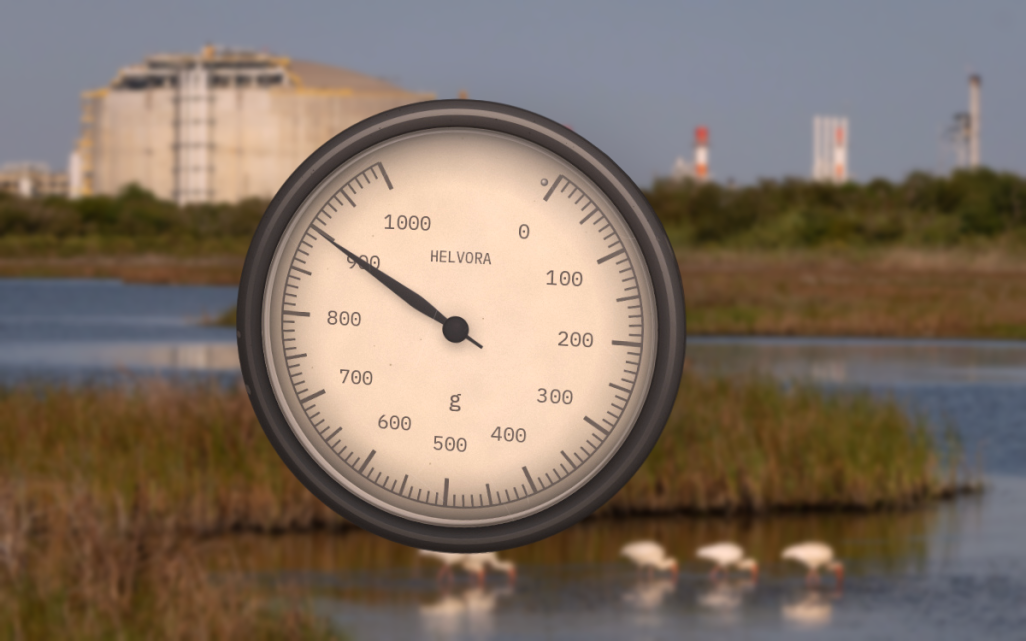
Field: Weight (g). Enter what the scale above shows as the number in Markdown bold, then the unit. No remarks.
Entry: **900** g
